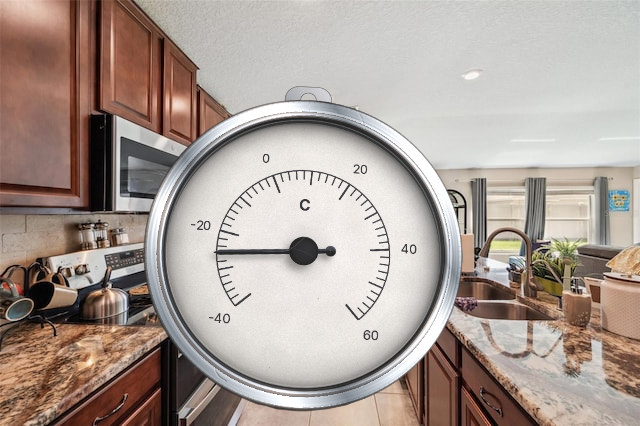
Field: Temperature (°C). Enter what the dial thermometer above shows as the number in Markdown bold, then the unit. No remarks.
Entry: **-26** °C
